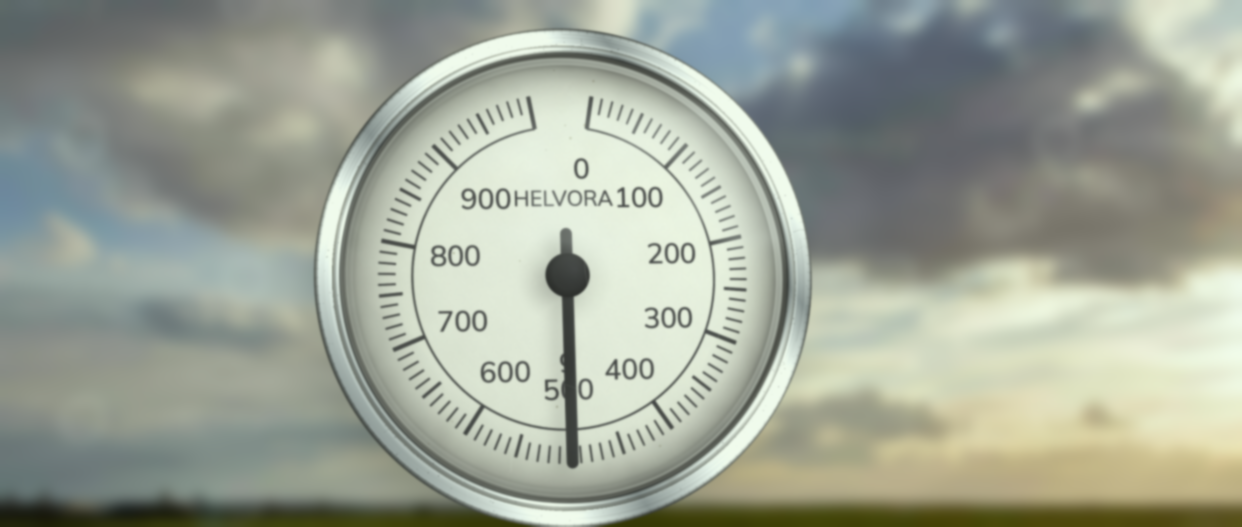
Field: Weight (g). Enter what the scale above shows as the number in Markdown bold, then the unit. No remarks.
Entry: **500** g
